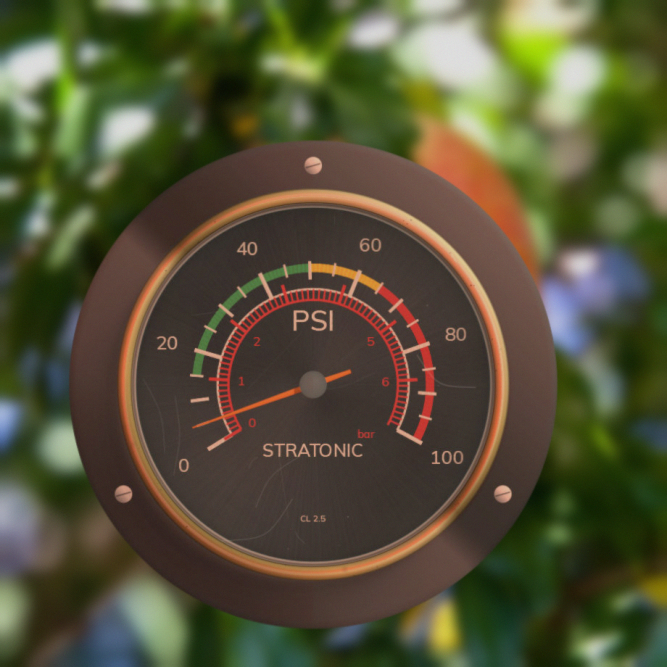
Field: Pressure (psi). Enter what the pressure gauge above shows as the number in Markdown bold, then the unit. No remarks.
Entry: **5** psi
